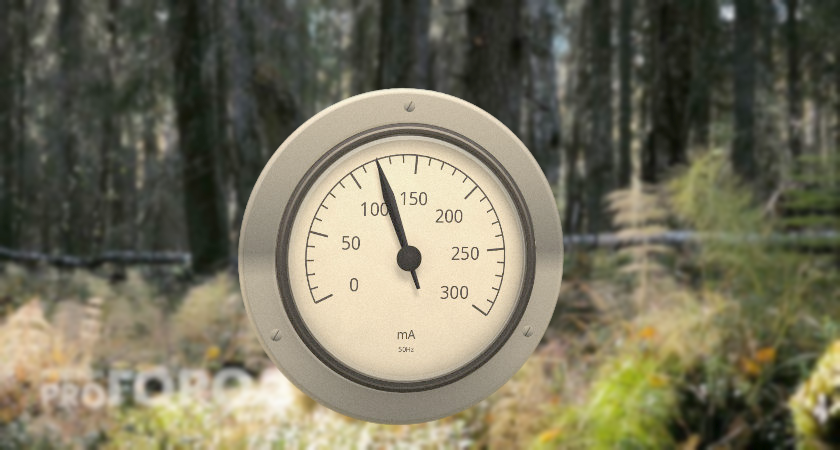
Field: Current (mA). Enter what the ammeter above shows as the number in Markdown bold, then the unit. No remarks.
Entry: **120** mA
